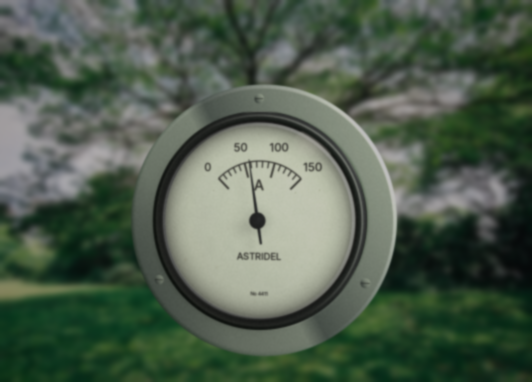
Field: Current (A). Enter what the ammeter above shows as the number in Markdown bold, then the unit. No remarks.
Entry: **60** A
